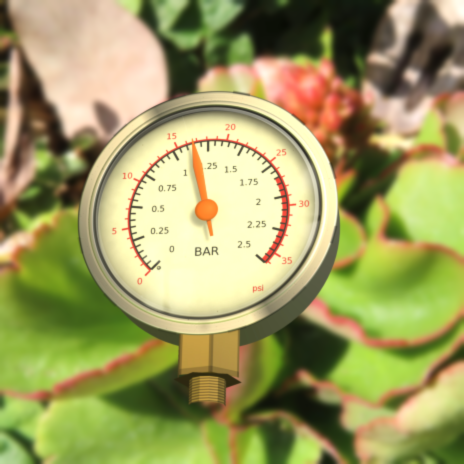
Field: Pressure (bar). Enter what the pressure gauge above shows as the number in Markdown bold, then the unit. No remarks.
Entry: **1.15** bar
